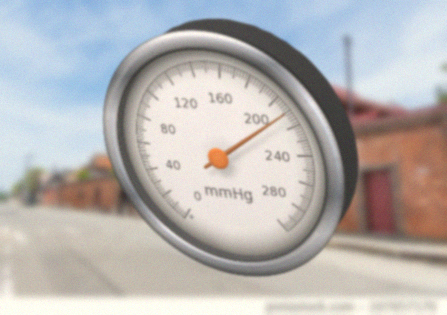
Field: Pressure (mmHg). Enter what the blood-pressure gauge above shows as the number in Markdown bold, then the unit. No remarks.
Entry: **210** mmHg
